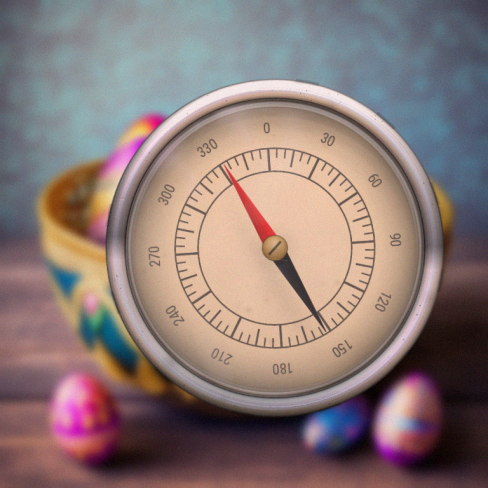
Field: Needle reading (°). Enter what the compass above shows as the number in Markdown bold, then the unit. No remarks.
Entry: **332.5** °
